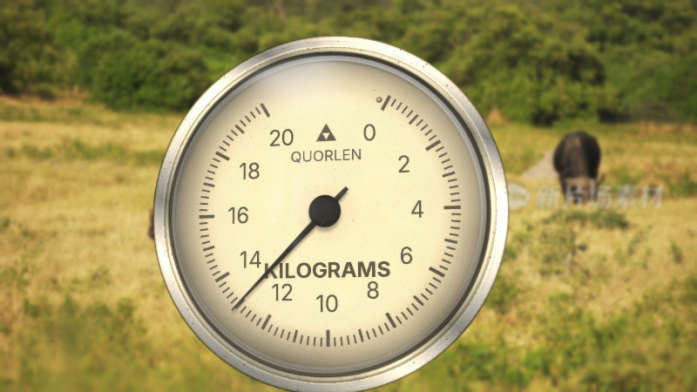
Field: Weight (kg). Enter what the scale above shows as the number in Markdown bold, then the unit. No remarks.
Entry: **13** kg
